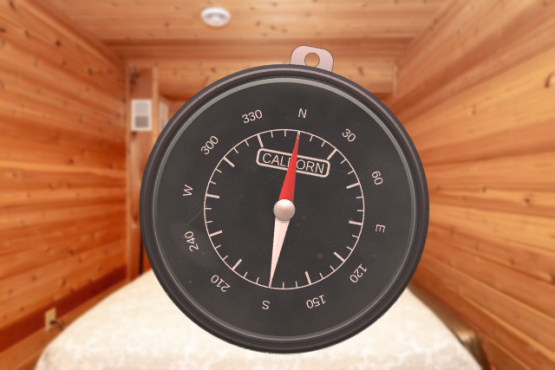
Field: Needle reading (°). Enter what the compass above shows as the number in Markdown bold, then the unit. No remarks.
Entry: **0** °
